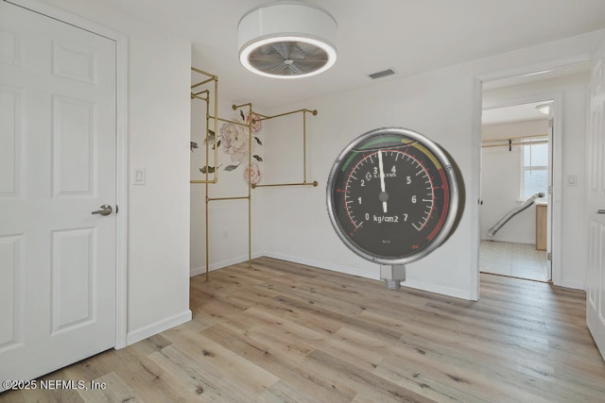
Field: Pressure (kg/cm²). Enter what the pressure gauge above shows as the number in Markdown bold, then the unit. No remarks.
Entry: **3.4** kg/cm²
